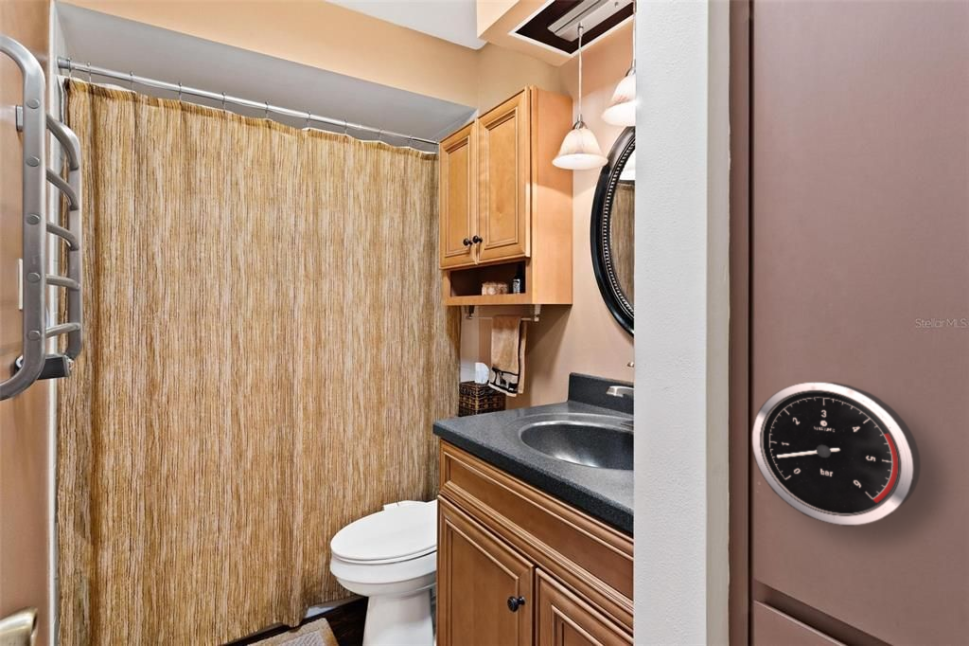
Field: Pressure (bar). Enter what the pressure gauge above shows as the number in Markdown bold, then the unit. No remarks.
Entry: **0.6** bar
